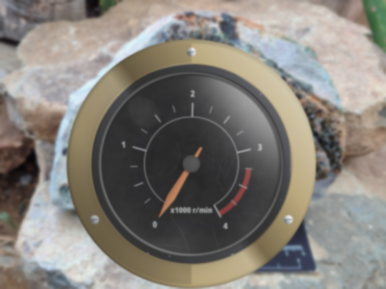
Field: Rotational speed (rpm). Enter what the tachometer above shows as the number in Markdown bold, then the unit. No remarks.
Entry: **0** rpm
